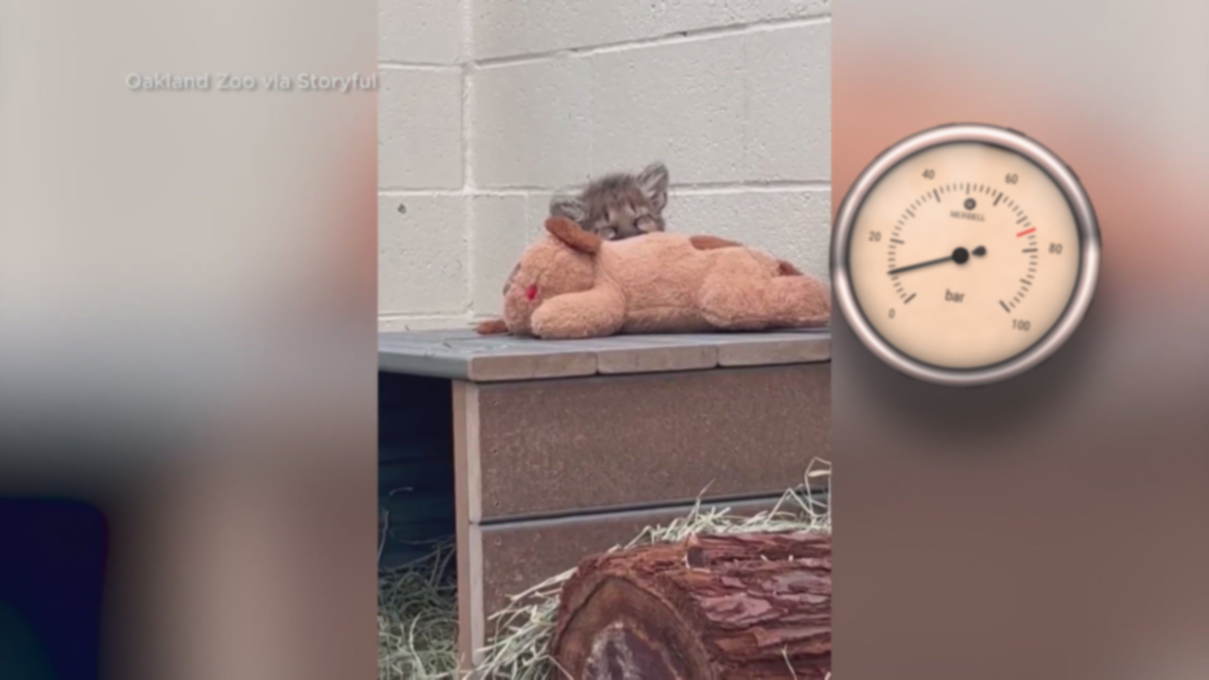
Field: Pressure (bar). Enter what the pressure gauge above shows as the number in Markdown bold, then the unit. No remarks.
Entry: **10** bar
